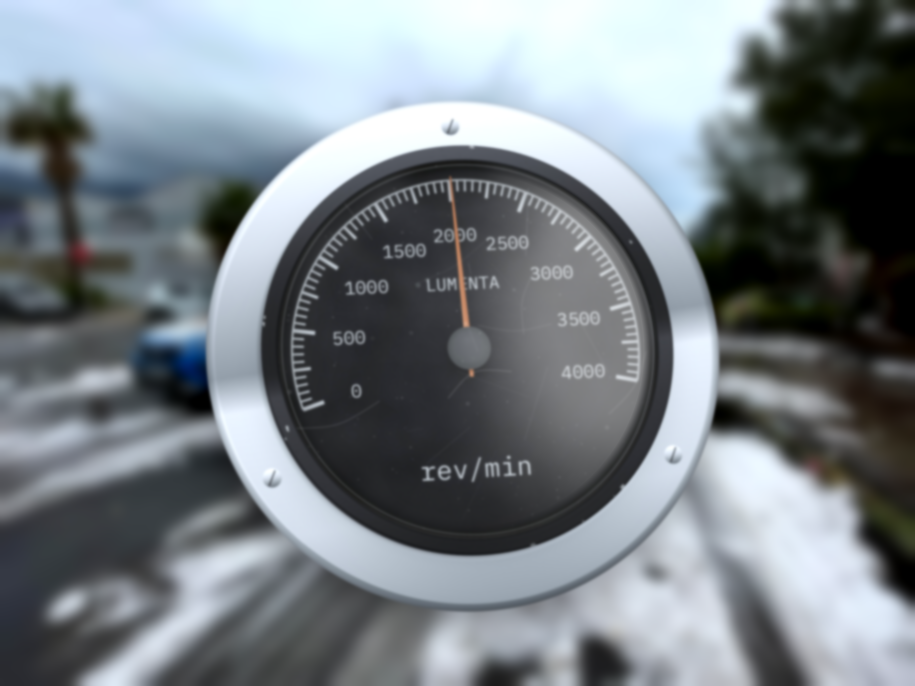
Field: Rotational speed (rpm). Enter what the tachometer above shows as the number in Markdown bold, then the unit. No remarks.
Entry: **2000** rpm
